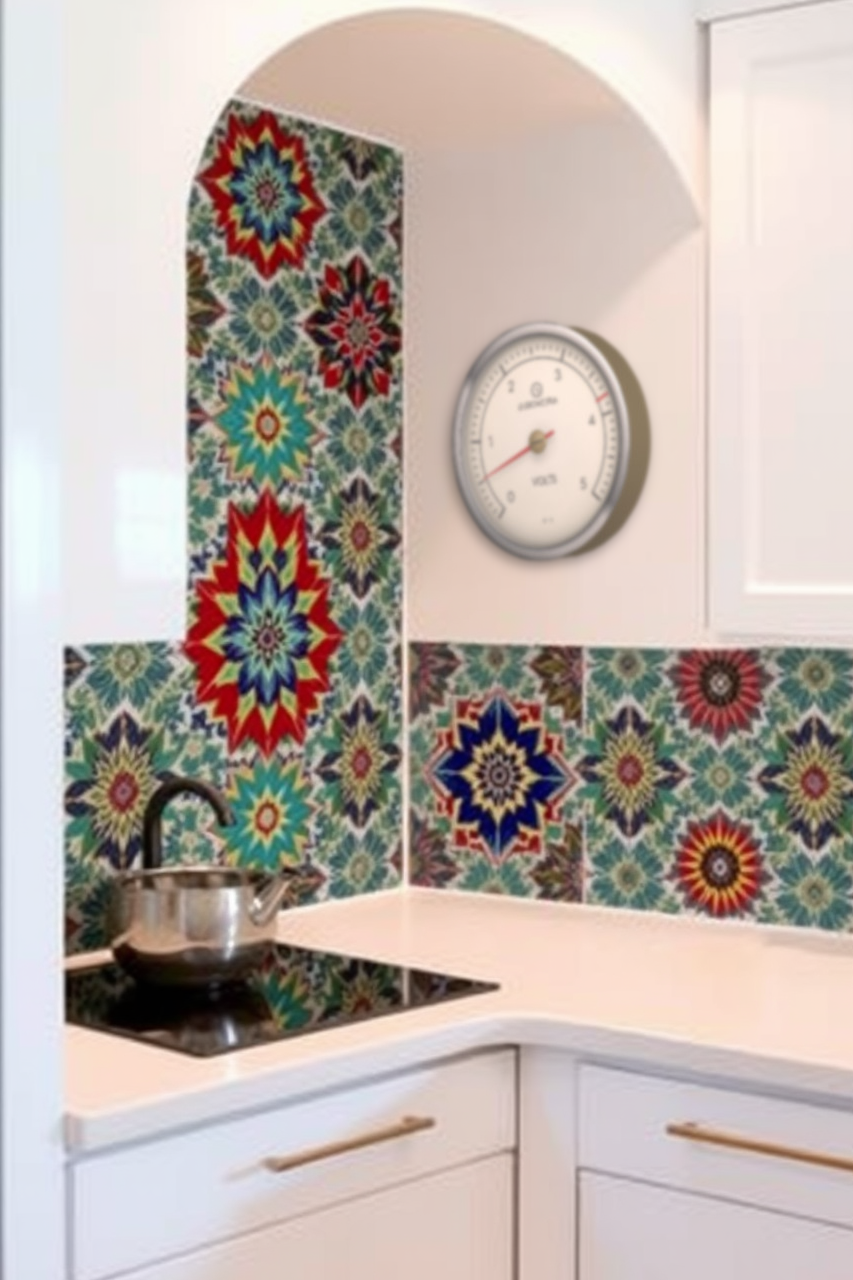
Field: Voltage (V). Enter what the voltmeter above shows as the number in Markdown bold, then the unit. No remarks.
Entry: **0.5** V
